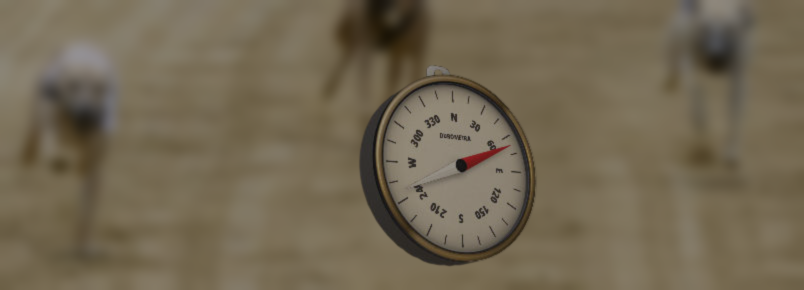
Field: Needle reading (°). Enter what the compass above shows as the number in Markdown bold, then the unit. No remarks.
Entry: **67.5** °
